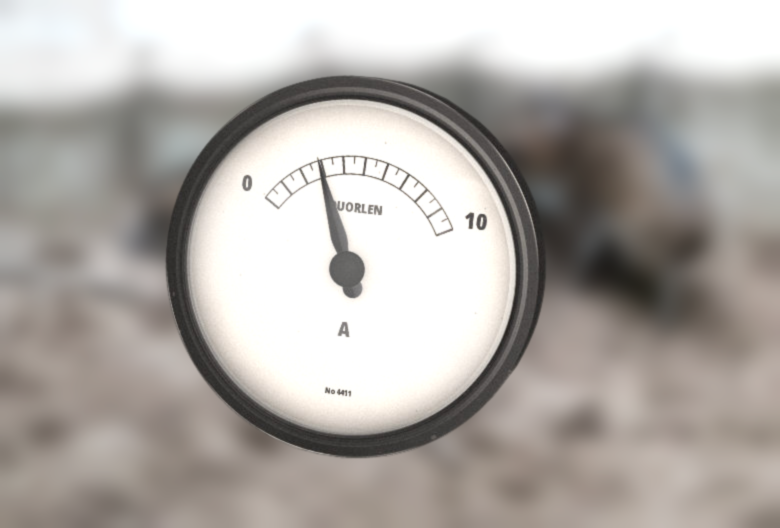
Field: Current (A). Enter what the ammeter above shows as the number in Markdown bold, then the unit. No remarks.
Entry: **3** A
